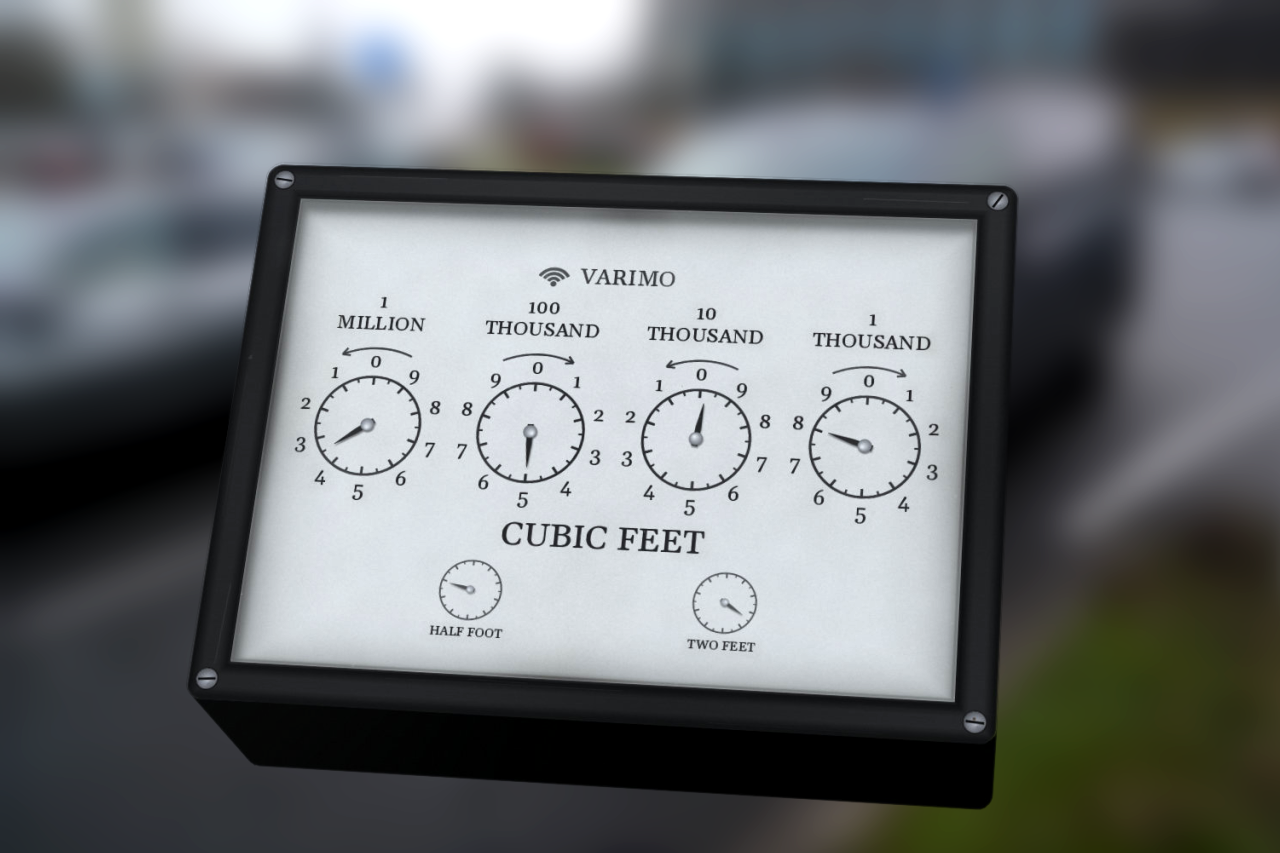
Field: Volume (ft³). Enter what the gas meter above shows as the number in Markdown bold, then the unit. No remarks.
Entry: **349800** ft³
